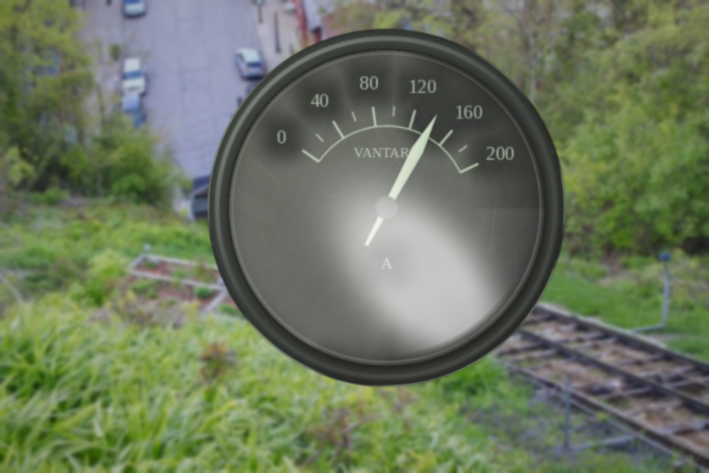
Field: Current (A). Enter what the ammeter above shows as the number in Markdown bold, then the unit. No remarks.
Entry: **140** A
